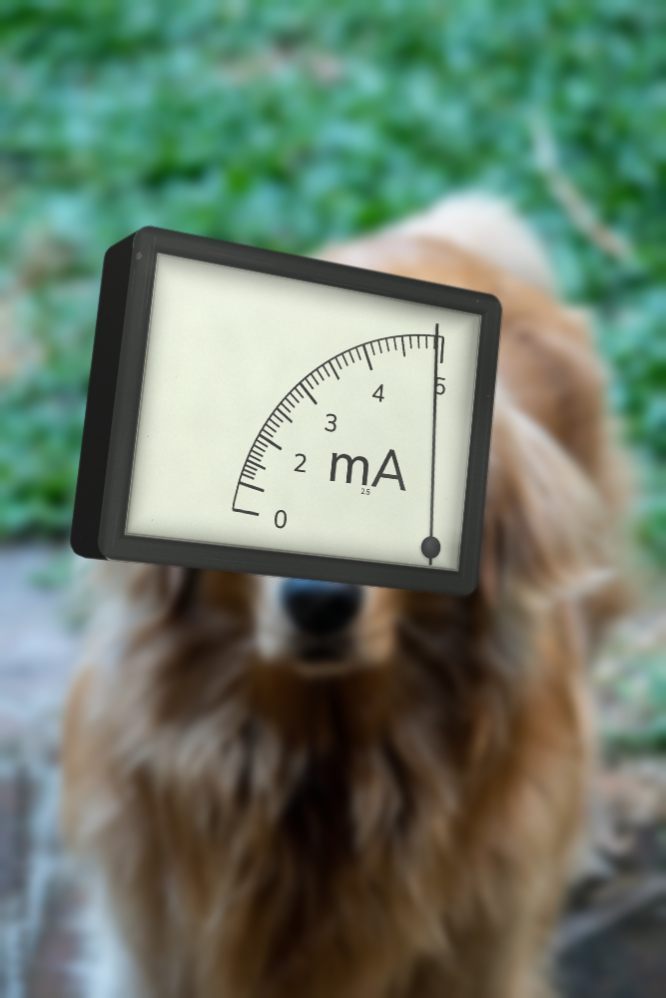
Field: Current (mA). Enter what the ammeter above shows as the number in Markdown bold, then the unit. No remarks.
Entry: **4.9** mA
